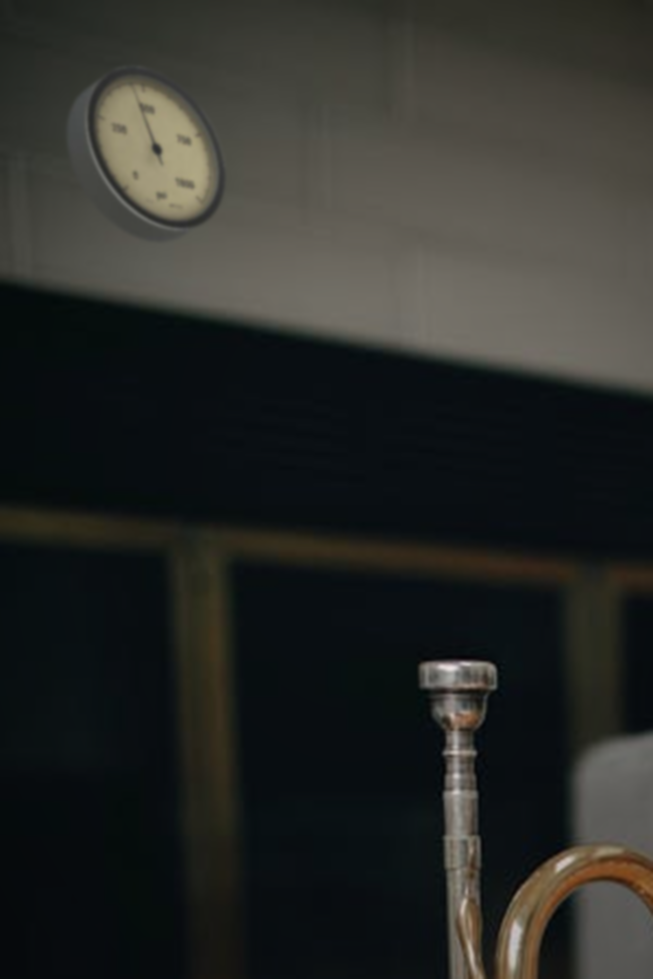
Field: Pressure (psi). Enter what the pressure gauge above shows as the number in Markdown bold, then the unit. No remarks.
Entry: **450** psi
